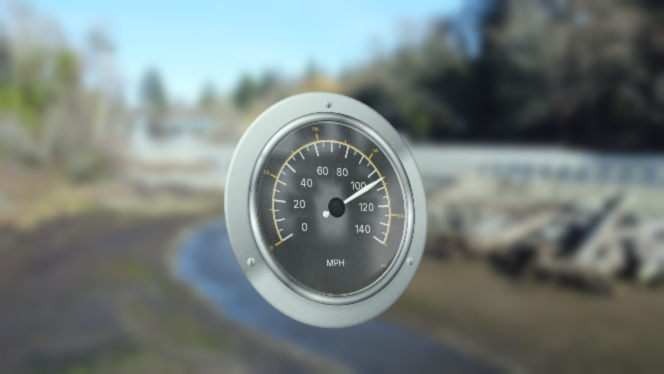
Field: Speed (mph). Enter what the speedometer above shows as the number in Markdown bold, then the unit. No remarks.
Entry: **105** mph
